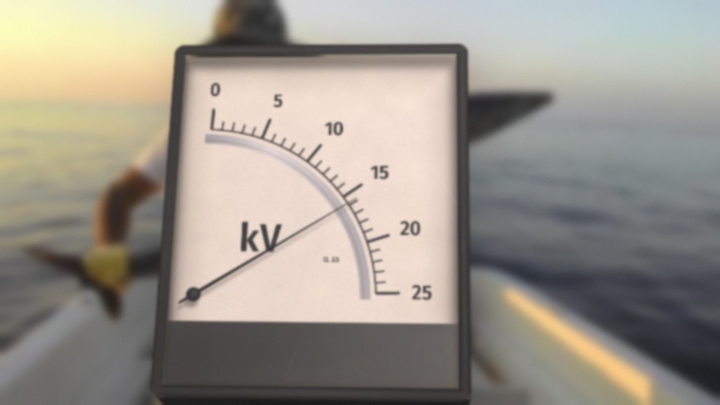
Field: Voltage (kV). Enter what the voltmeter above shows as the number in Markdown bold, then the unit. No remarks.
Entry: **16** kV
